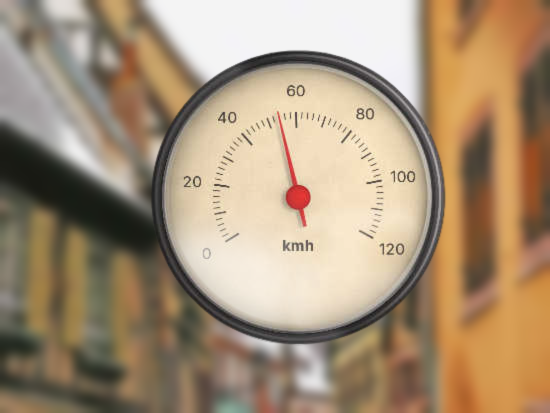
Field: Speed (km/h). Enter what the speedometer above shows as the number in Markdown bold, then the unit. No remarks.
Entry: **54** km/h
